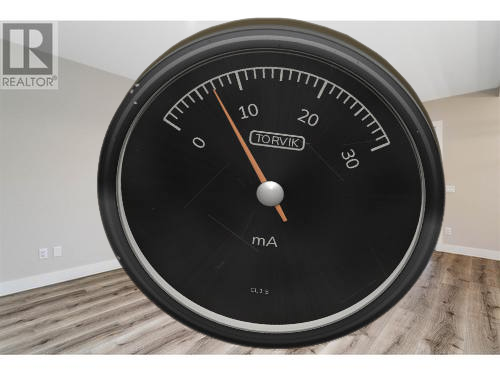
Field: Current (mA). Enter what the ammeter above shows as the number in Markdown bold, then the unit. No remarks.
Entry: **7** mA
